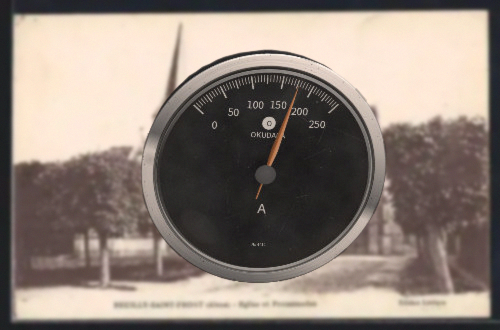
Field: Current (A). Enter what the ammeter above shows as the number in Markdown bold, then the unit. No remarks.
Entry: **175** A
